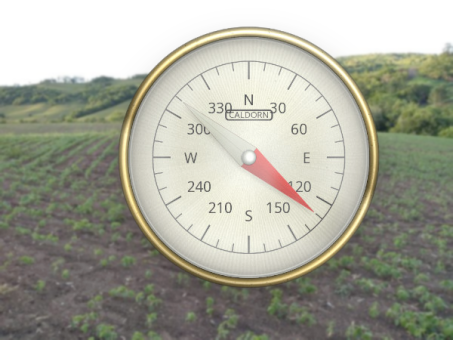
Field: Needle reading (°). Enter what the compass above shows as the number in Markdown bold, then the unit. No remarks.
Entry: **130** °
